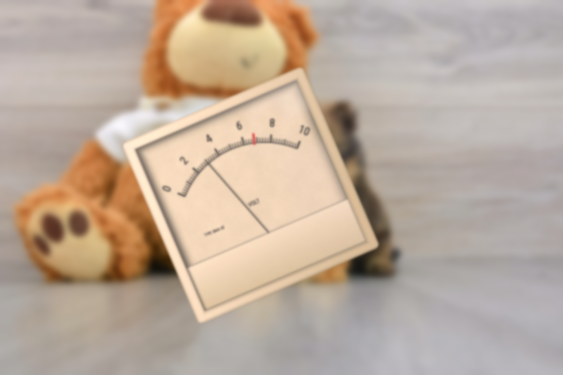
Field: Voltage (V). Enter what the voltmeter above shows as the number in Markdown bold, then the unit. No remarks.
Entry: **3** V
